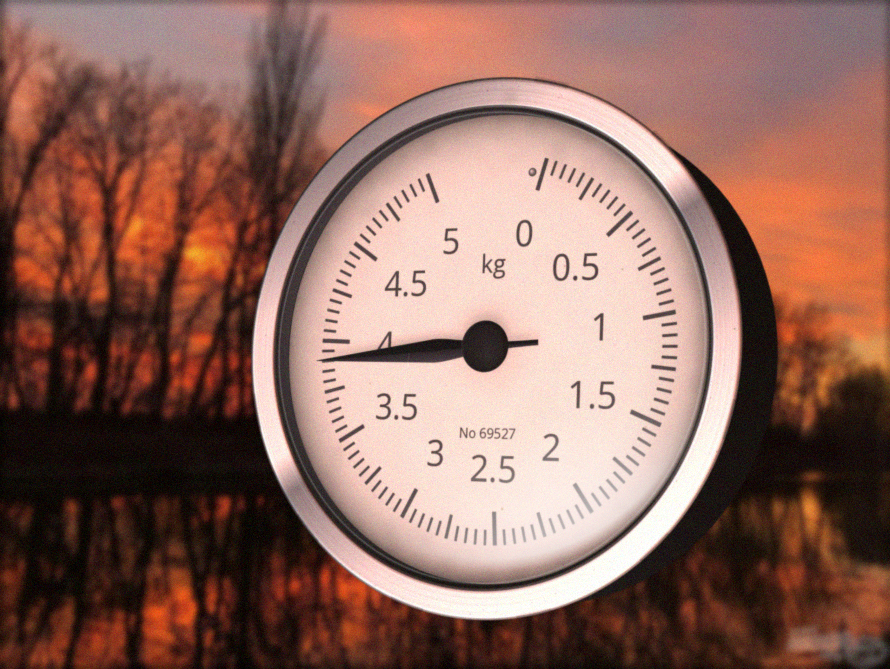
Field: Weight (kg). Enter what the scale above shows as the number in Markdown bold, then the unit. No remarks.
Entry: **3.9** kg
